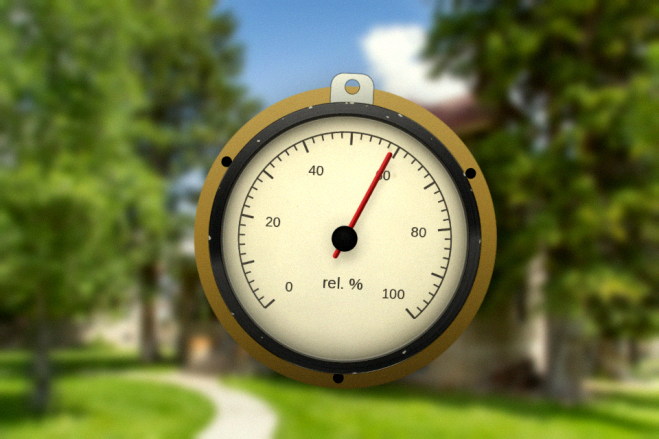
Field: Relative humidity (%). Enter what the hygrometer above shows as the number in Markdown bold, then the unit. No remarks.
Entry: **59** %
